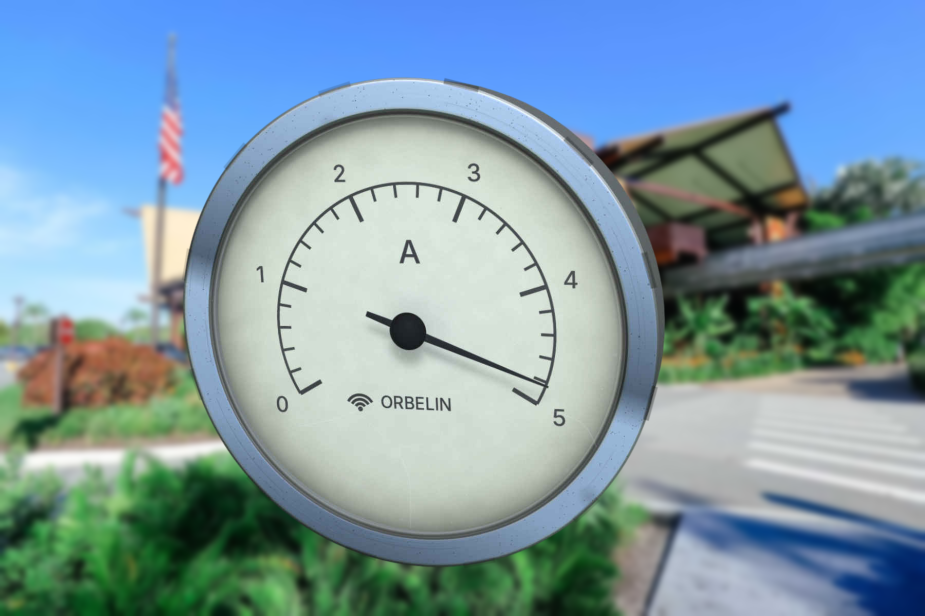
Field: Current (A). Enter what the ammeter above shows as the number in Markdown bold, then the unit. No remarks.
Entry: **4.8** A
